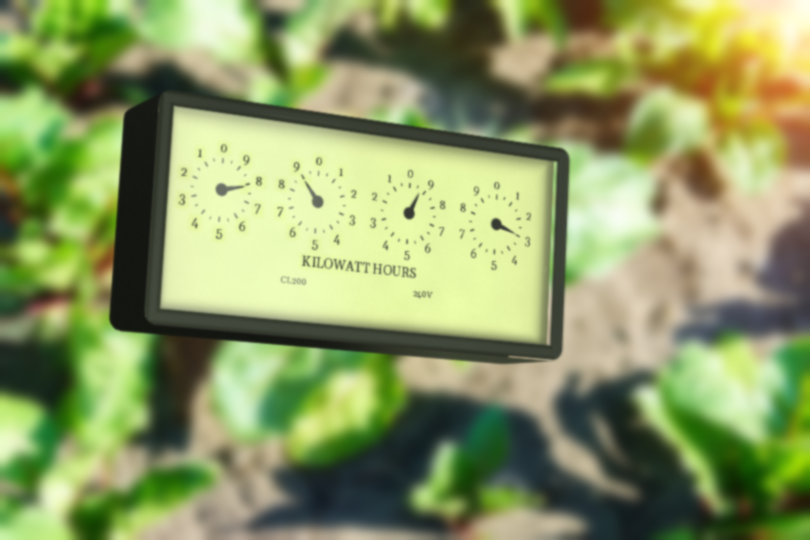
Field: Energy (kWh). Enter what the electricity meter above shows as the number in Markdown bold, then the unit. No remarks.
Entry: **7893** kWh
